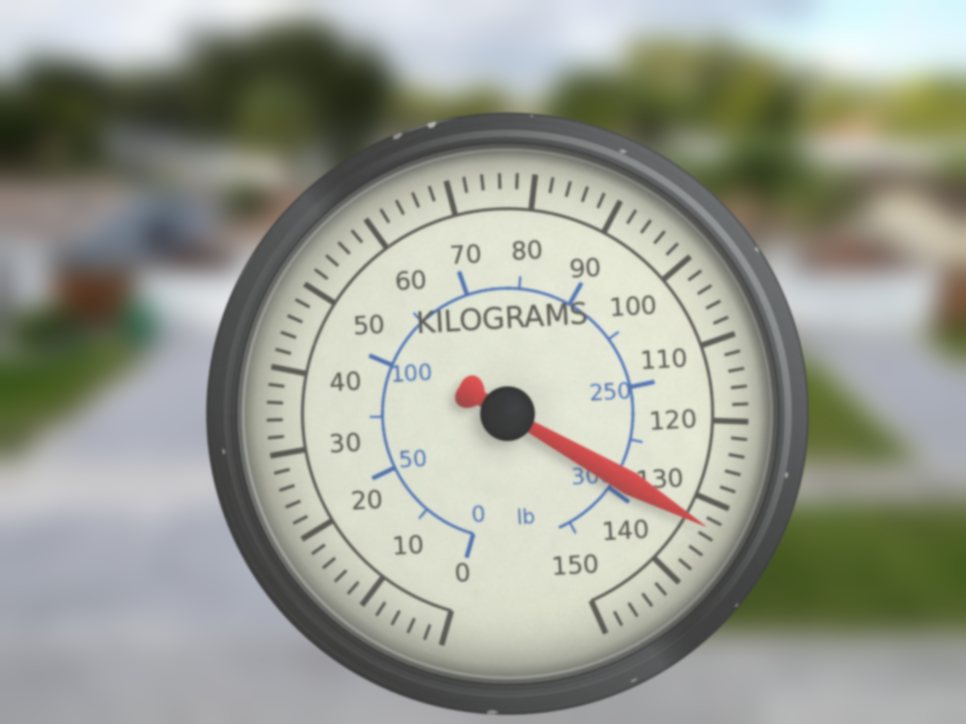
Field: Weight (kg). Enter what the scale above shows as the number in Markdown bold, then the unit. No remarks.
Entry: **133** kg
